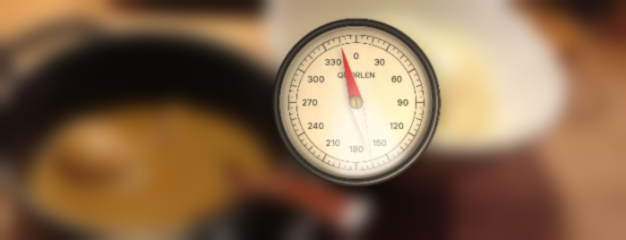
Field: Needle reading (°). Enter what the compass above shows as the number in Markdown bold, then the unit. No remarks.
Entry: **345** °
